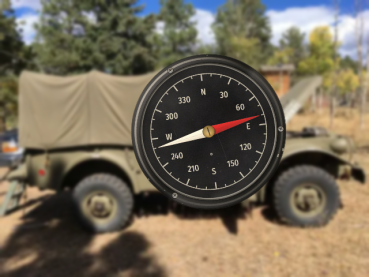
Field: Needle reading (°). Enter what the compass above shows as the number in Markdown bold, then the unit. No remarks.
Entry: **80** °
